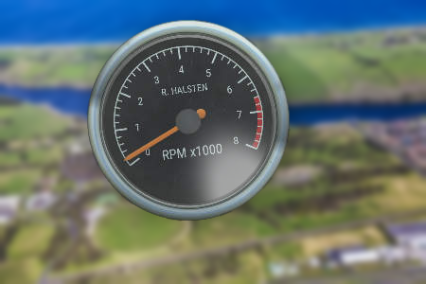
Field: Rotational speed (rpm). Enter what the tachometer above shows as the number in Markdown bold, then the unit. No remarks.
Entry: **200** rpm
